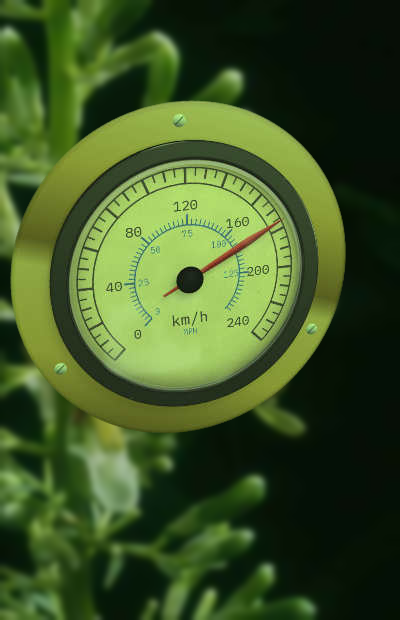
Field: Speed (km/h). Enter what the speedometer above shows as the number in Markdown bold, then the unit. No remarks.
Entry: **175** km/h
